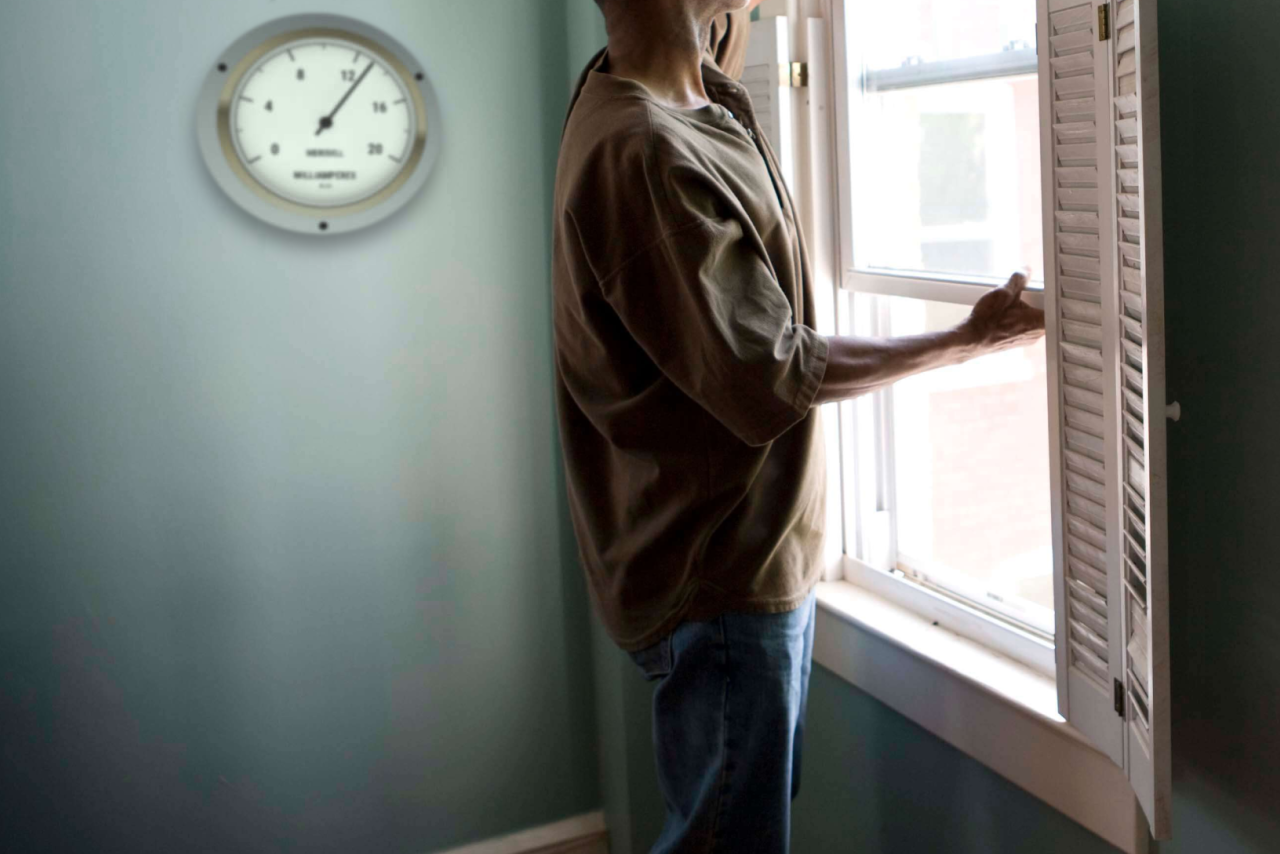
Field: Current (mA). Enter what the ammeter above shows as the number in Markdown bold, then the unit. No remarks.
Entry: **13** mA
